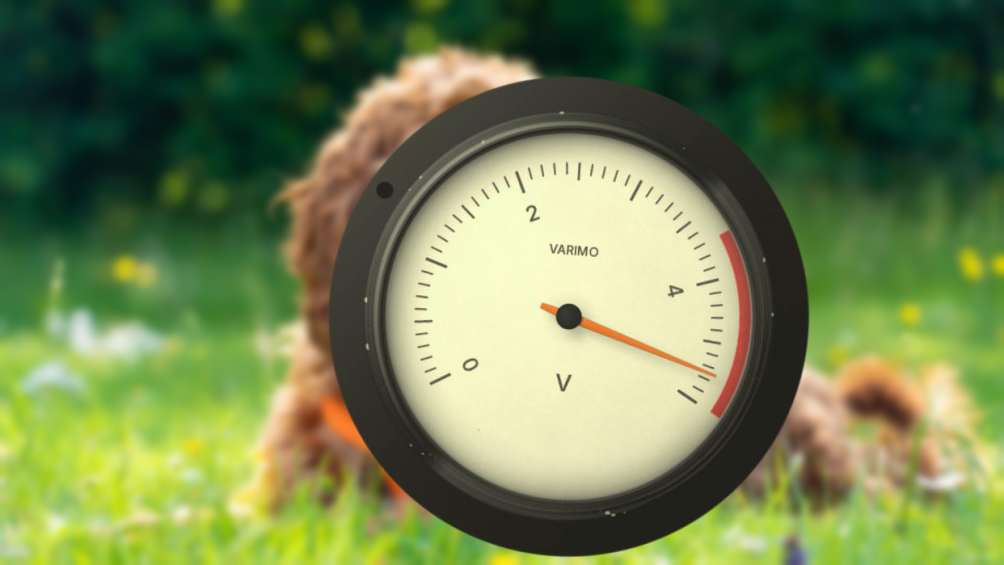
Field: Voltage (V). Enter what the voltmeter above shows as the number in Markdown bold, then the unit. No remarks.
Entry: **4.75** V
